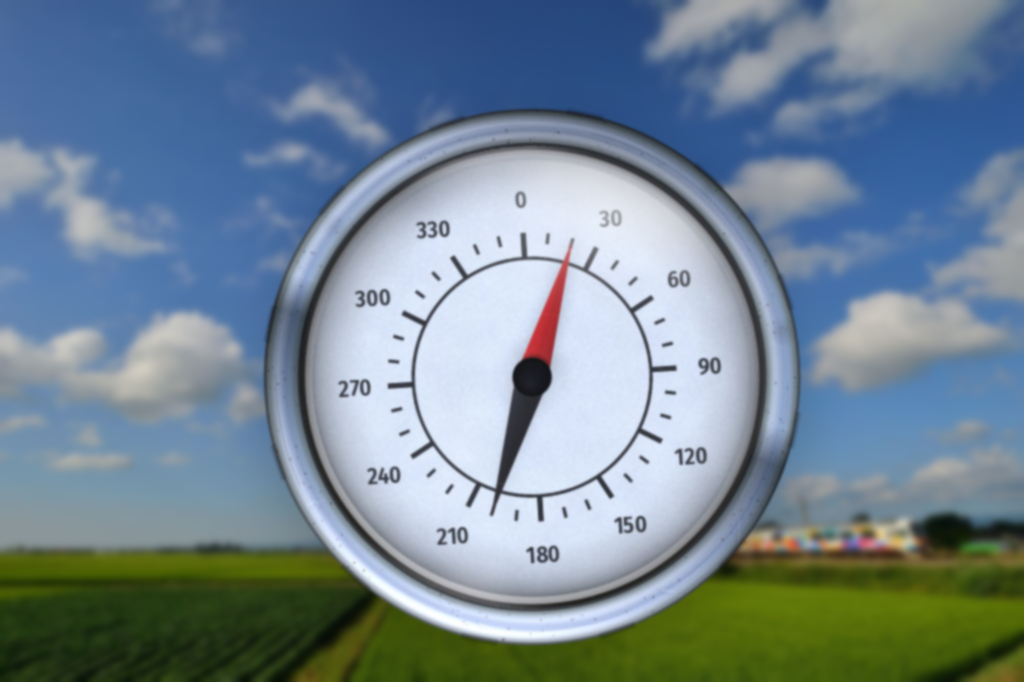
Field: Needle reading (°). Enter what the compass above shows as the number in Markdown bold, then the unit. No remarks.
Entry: **20** °
